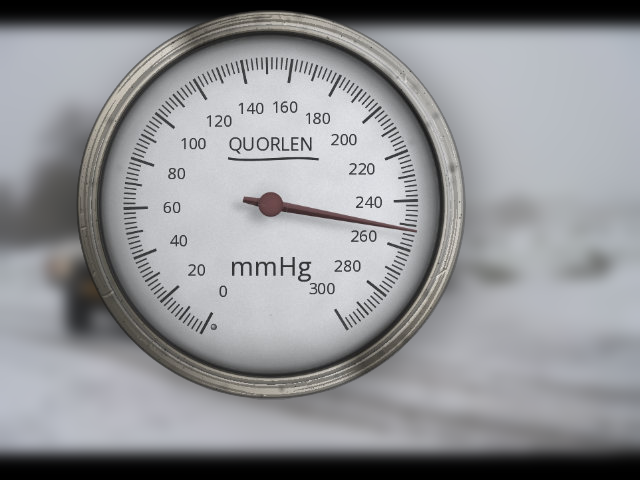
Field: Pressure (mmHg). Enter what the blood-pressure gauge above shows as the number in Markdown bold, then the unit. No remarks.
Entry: **252** mmHg
